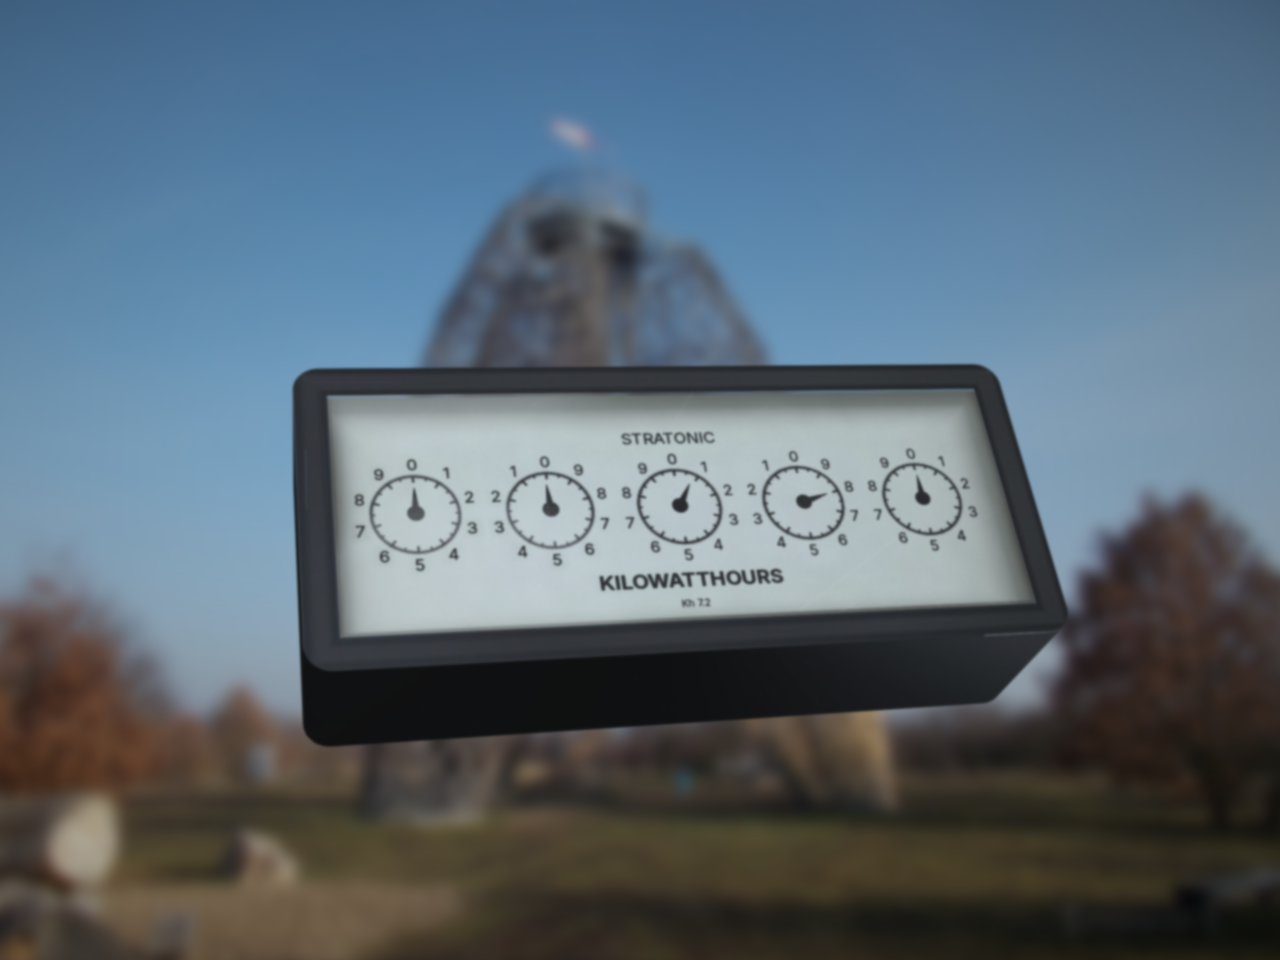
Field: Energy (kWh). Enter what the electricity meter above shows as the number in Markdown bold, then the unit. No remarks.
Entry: **80** kWh
